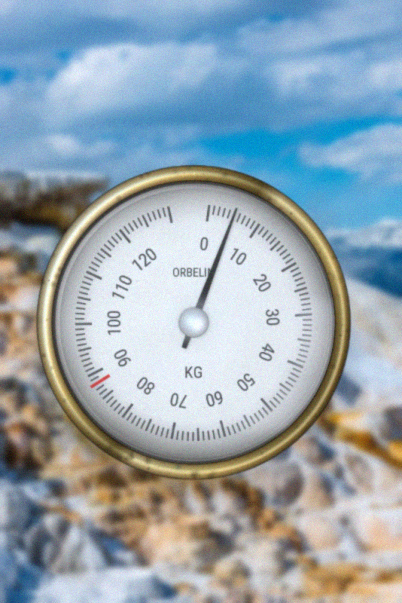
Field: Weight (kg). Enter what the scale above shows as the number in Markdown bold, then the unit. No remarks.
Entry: **5** kg
